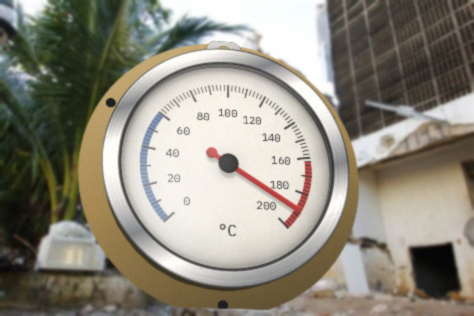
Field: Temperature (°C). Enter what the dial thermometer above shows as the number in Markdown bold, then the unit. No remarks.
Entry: **190** °C
